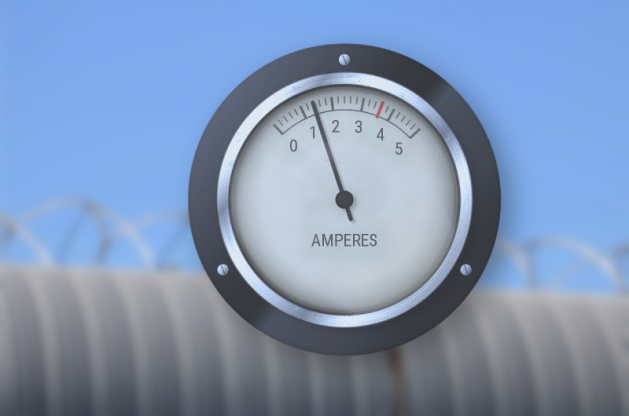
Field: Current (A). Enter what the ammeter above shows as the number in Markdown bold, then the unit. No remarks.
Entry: **1.4** A
